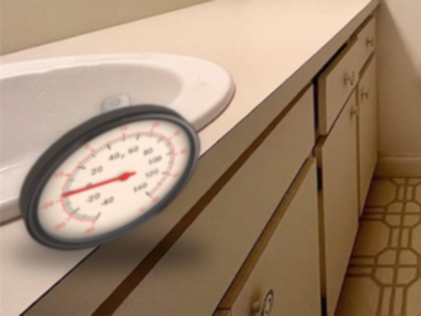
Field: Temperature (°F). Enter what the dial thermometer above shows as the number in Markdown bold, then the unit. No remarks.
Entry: **0** °F
